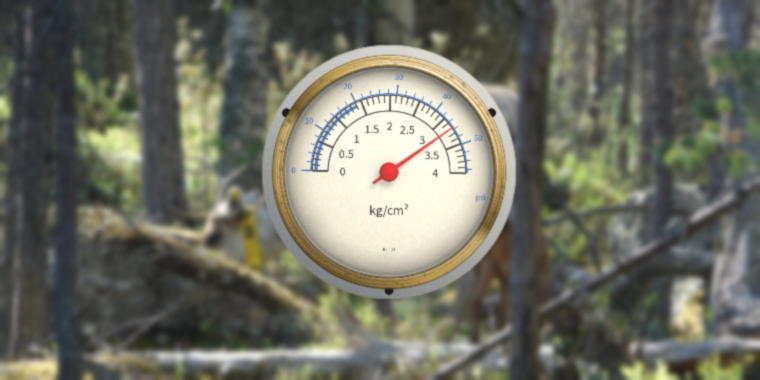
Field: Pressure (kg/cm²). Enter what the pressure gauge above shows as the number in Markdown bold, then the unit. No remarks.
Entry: **3.2** kg/cm²
